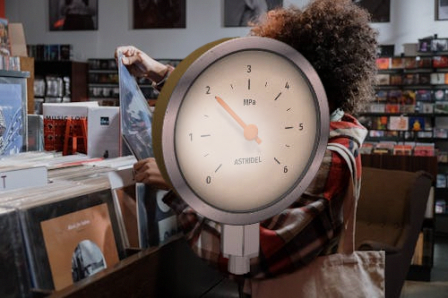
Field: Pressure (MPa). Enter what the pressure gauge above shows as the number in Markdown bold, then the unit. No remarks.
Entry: **2** MPa
